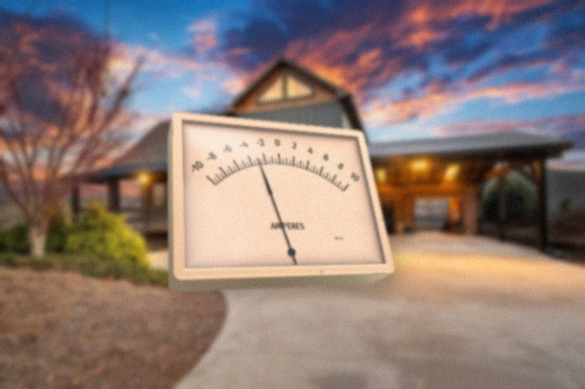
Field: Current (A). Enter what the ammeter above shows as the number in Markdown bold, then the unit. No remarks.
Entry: **-3** A
